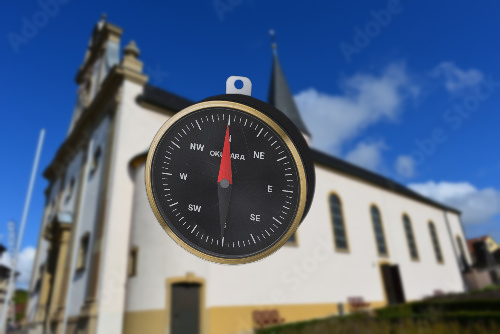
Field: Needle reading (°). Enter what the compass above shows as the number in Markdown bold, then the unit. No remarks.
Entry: **0** °
